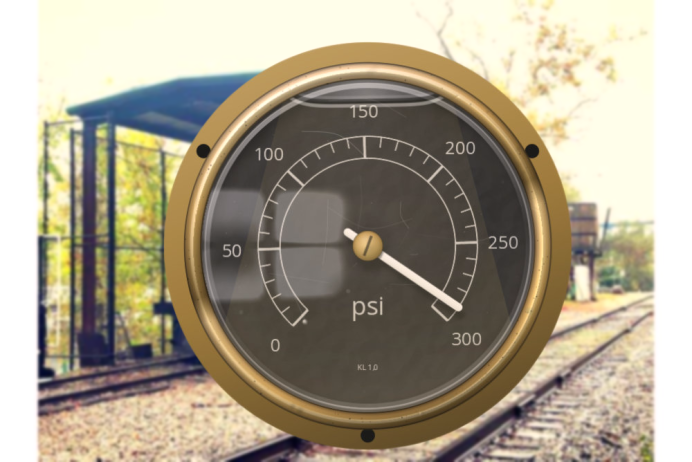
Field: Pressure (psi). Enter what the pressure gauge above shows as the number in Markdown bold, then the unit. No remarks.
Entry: **290** psi
